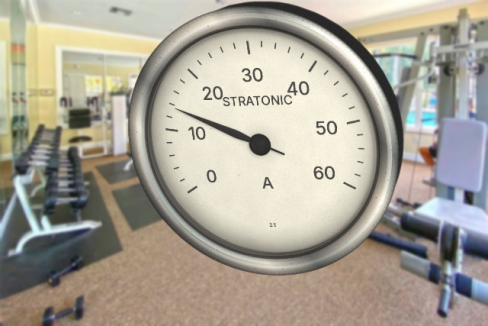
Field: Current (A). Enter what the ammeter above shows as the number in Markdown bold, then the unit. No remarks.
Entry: **14** A
